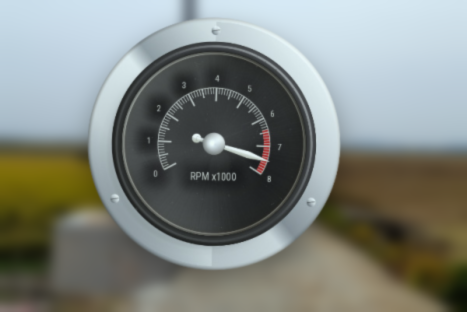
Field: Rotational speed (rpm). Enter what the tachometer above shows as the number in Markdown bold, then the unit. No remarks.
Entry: **7500** rpm
